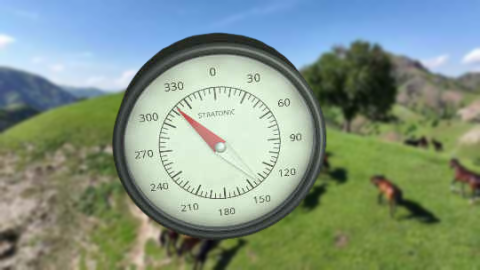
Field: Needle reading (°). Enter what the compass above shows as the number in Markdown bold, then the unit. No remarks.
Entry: **320** °
